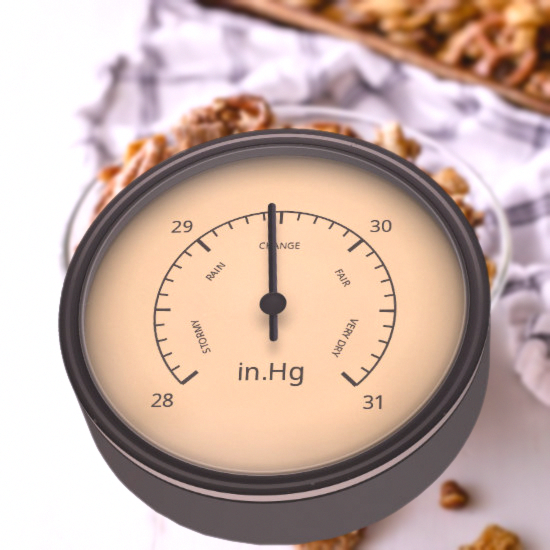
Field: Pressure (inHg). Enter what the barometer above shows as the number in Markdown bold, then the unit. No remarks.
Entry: **29.45** inHg
